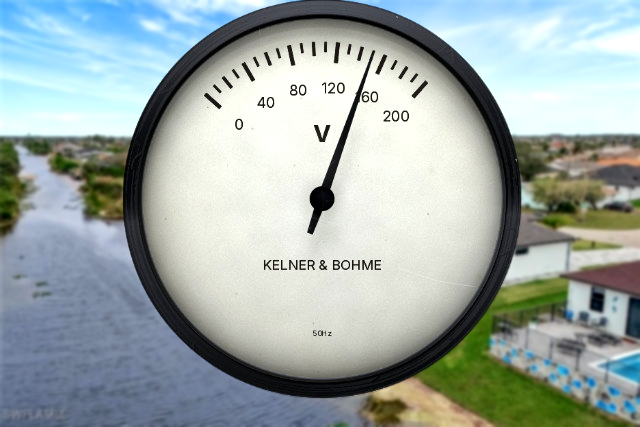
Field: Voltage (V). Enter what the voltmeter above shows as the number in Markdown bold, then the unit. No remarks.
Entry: **150** V
